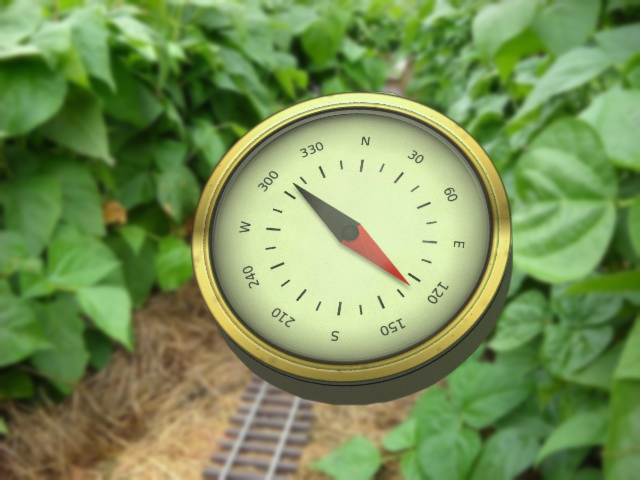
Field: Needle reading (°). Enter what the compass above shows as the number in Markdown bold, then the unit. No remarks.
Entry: **127.5** °
